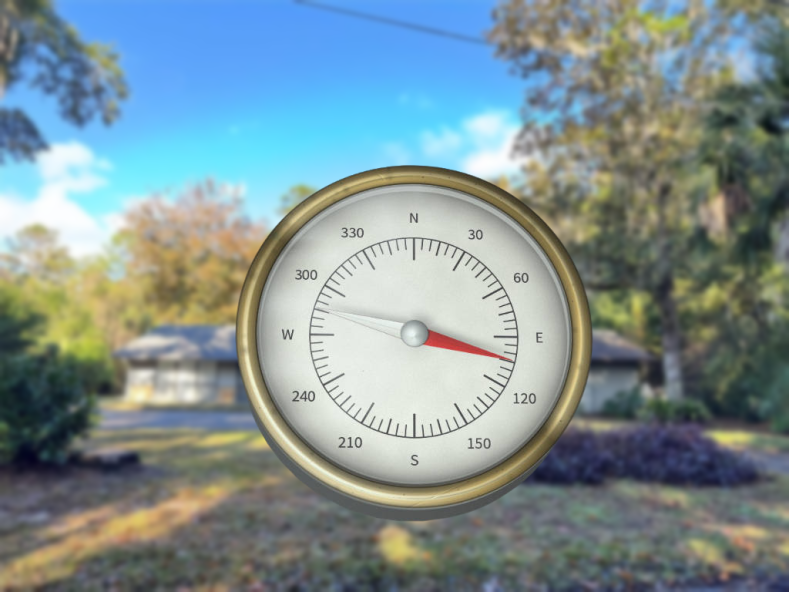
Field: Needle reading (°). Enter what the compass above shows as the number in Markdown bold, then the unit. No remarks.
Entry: **105** °
